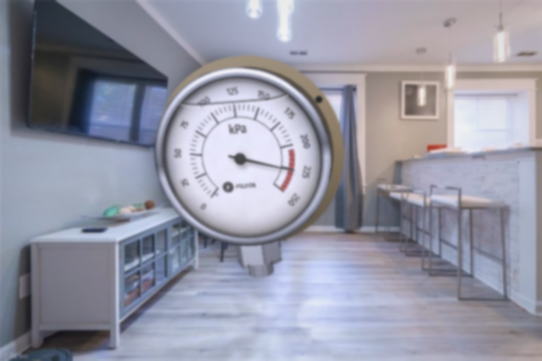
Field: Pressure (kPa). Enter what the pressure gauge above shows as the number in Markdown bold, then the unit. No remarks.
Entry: **225** kPa
